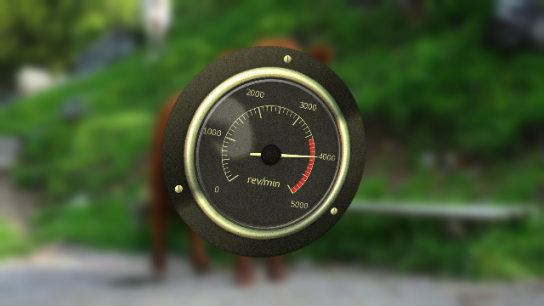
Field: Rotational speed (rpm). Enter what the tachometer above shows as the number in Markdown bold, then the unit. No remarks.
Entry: **4000** rpm
